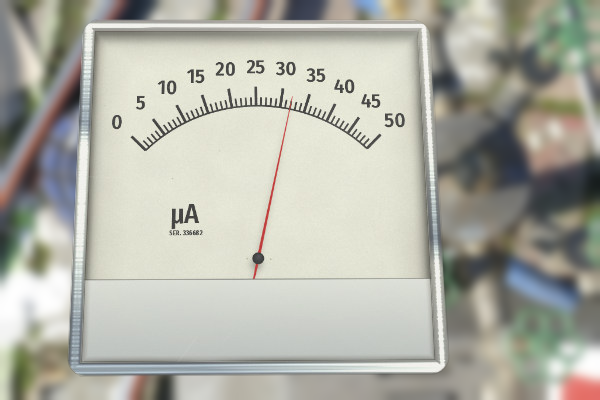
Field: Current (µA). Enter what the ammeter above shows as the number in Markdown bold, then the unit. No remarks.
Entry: **32** µA
